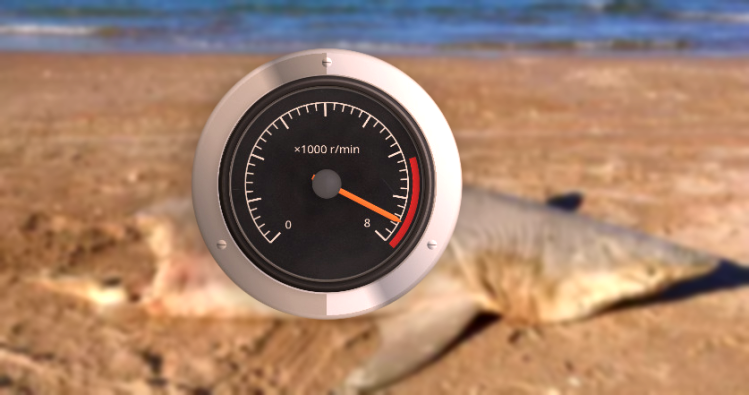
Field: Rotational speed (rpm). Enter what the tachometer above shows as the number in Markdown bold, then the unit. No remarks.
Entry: **7500** rpm
